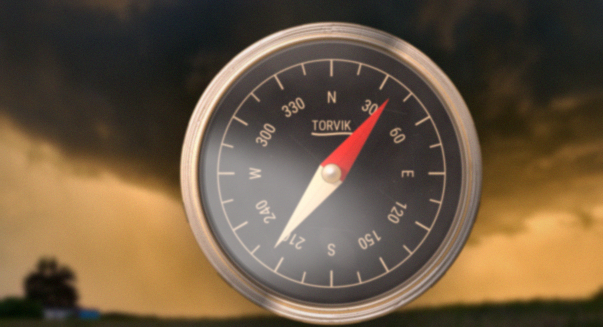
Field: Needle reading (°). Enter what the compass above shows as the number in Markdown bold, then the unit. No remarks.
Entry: **37.5** °
